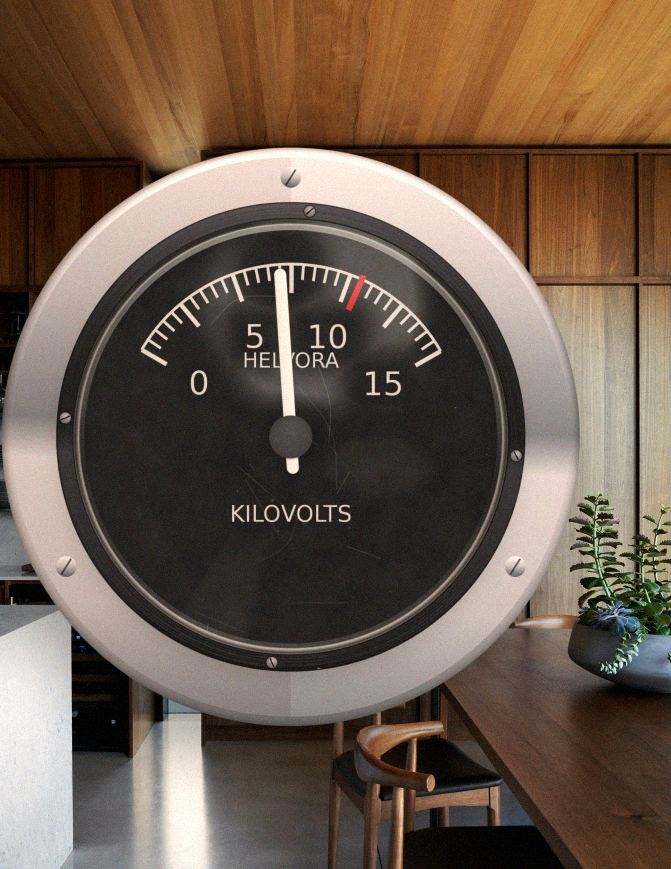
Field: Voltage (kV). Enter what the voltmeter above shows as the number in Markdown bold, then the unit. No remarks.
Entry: **7** kV
